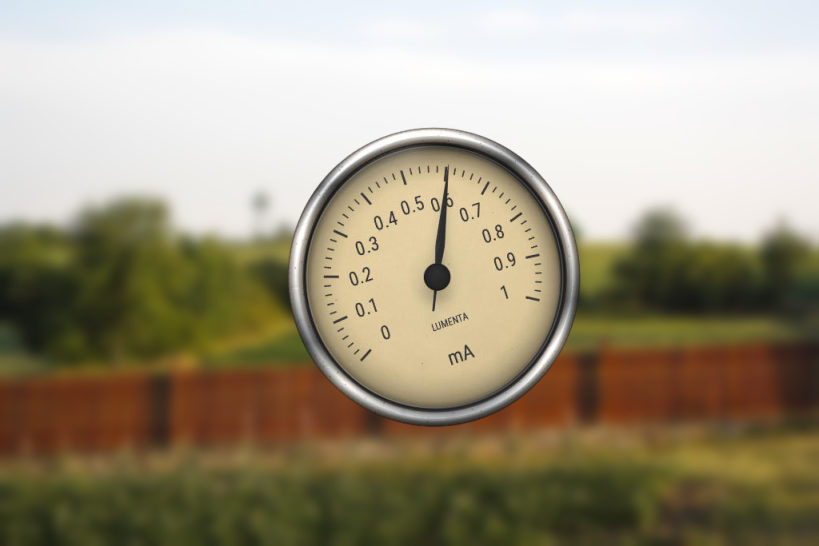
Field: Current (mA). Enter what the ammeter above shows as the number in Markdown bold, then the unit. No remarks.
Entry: **0.6** mA
